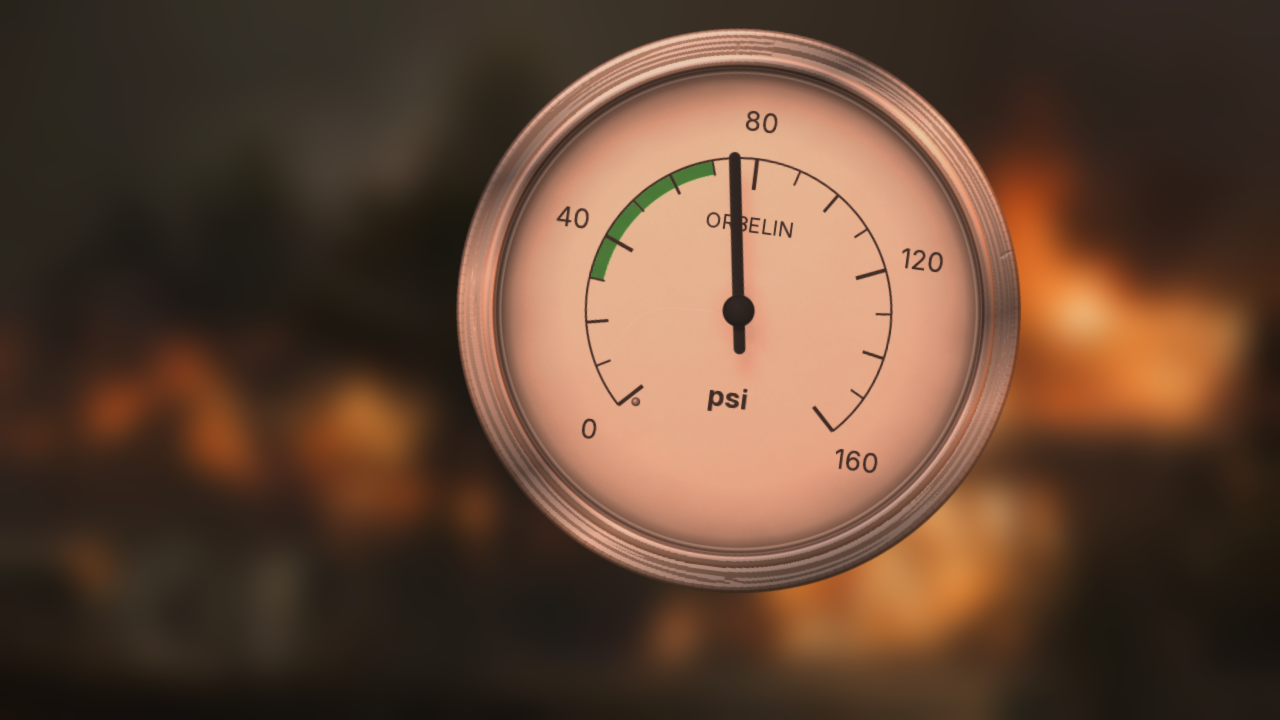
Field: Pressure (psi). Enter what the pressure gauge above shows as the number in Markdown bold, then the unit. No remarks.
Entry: **75** psi
